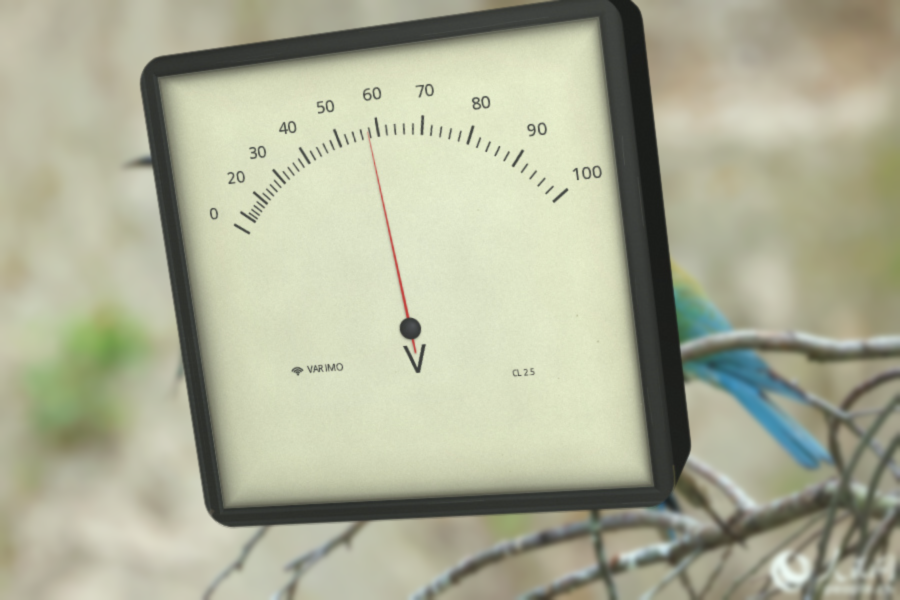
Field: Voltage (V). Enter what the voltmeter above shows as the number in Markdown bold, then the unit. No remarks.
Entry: **58** V
